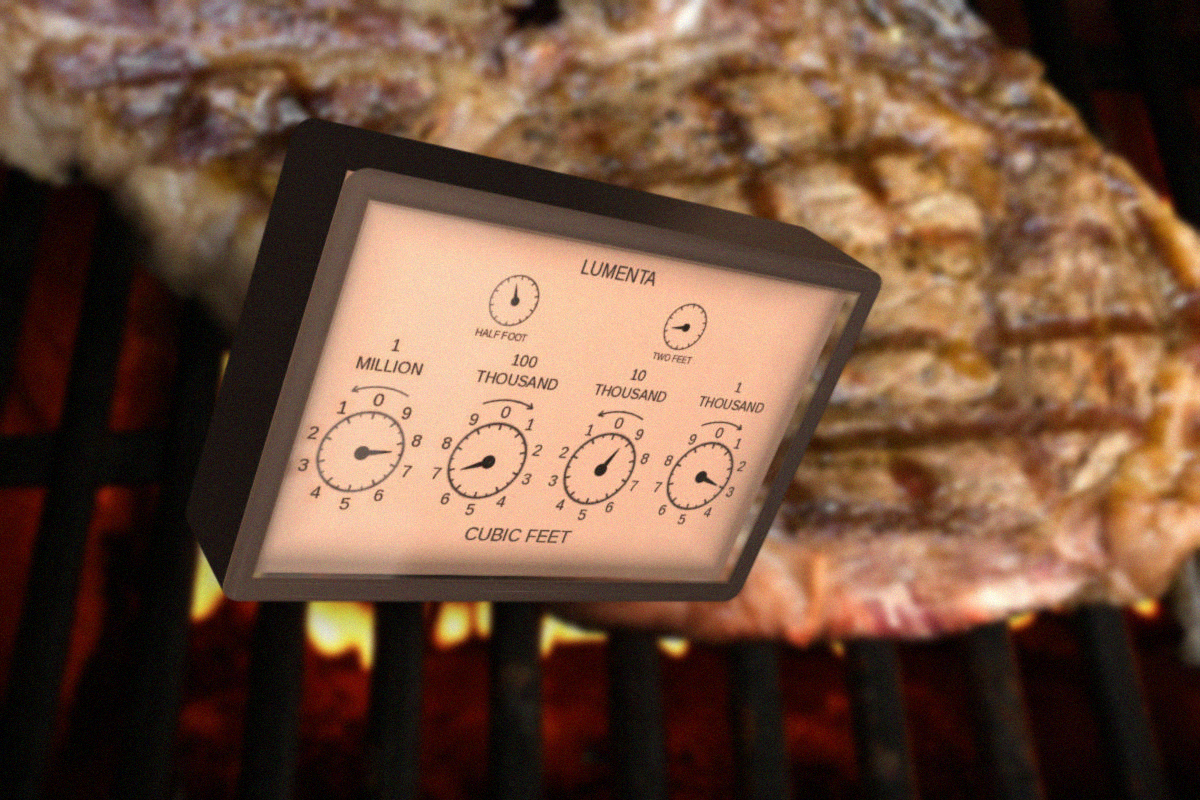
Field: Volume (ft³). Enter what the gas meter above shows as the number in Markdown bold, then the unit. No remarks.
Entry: **769300** ft³
